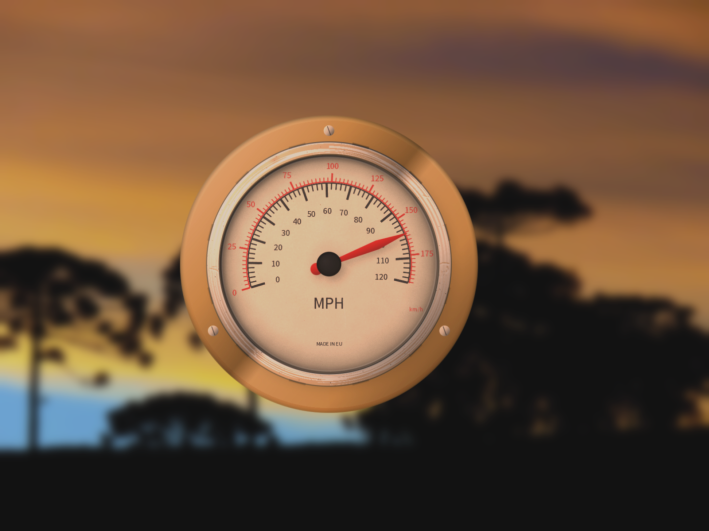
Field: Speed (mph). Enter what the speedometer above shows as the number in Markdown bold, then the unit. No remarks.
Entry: **100** mph
